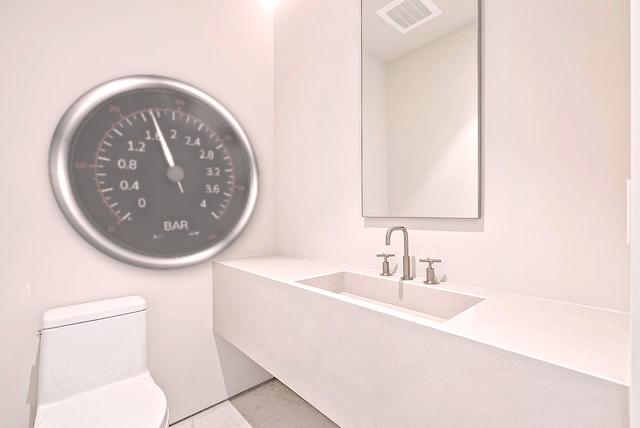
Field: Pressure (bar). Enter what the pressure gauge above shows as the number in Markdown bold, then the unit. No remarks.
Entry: **1.7** bar
